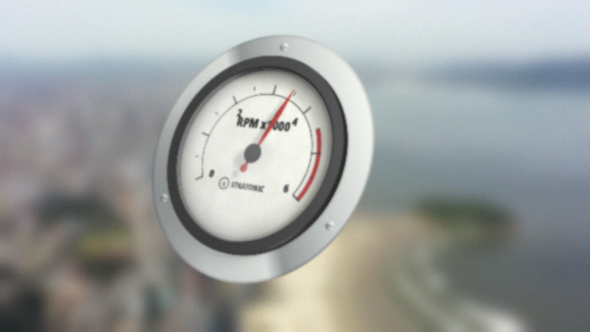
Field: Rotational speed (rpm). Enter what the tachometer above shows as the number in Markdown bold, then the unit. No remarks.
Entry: **3500** rpm
